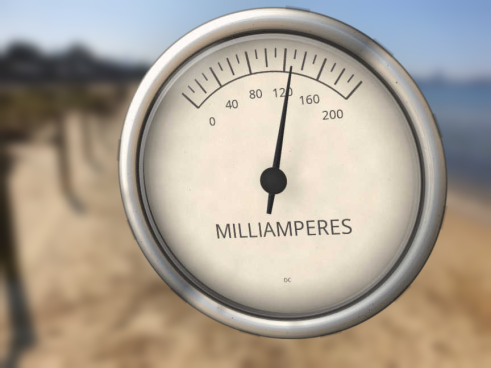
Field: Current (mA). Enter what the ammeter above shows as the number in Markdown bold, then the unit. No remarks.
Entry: **130** mA
